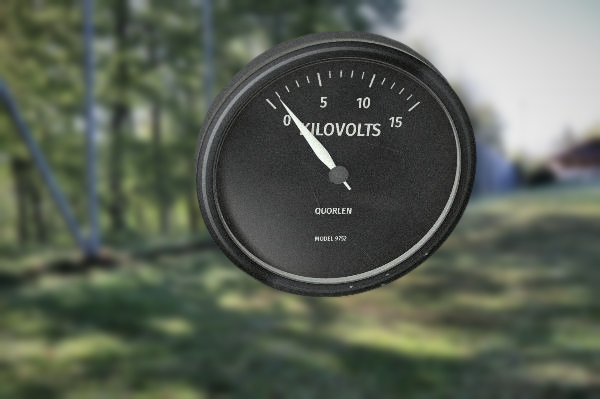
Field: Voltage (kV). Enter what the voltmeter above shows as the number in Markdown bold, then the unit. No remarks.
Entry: **1** kV
